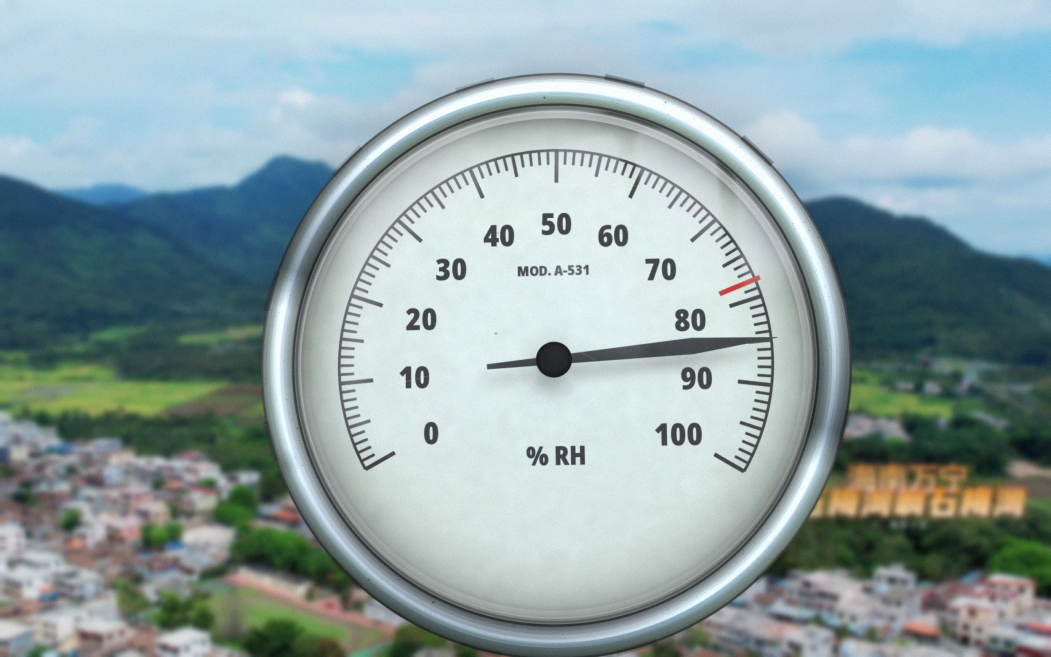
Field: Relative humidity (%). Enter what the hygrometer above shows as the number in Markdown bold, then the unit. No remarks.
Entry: **85** %
